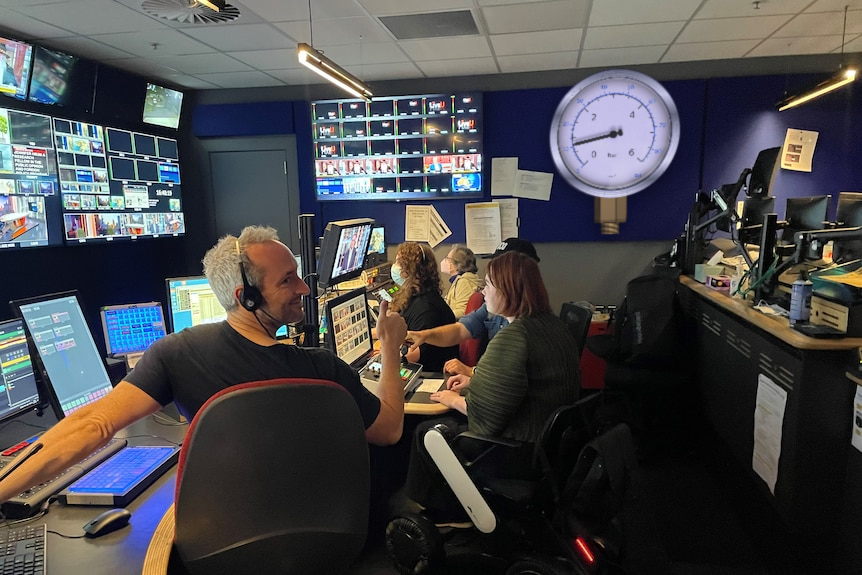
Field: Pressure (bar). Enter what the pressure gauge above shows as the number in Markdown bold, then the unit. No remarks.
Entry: **0.75** bar
